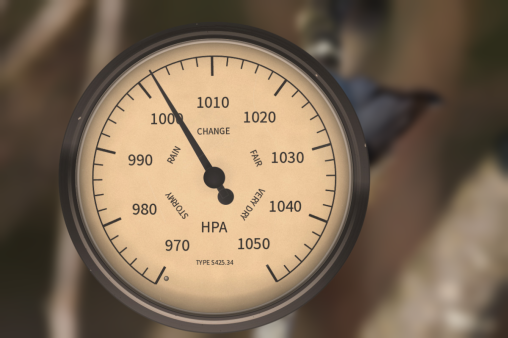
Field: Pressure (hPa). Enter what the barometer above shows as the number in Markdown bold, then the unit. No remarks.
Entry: **1002** hPa
